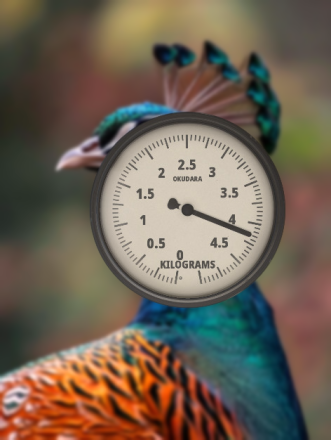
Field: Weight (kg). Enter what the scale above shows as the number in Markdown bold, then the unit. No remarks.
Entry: **4.15** kg
